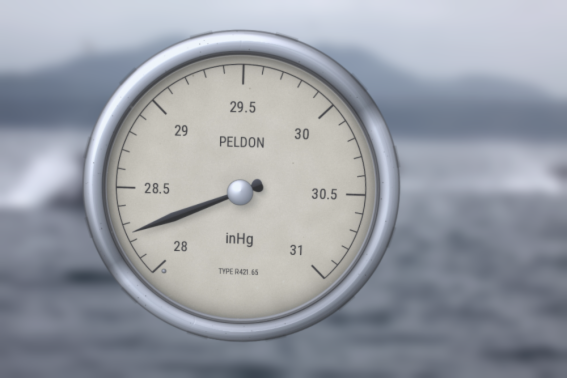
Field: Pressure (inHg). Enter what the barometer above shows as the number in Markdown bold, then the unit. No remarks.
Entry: **28.25** inHg
